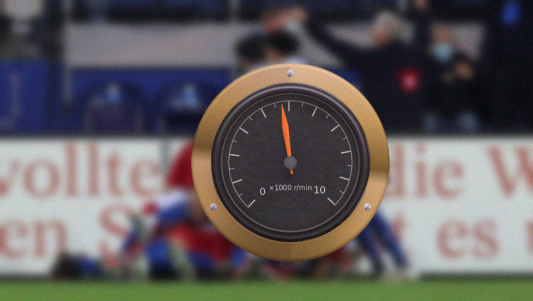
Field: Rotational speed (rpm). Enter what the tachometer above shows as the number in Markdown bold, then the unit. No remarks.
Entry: **4750** rpm
